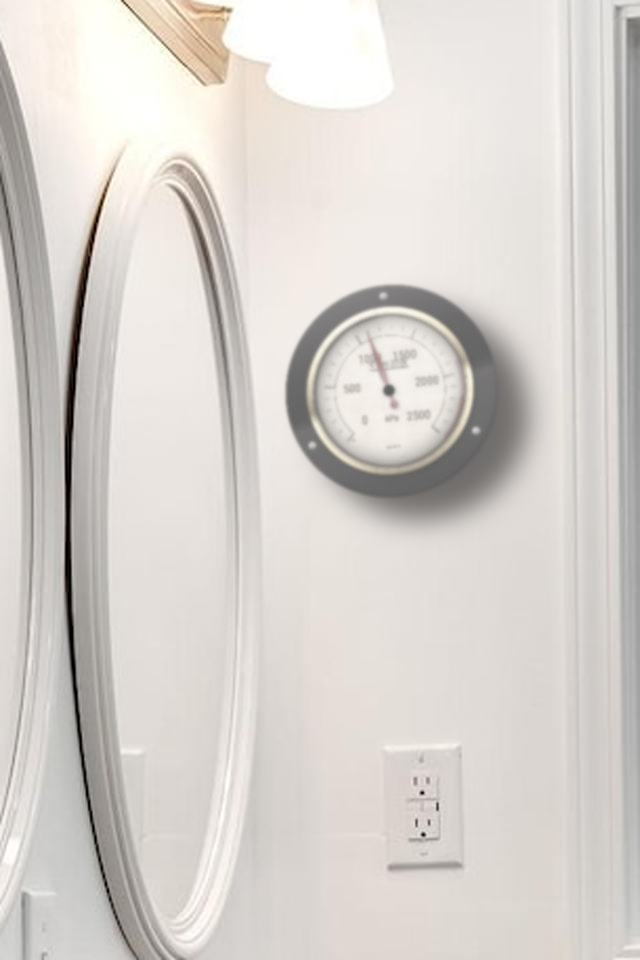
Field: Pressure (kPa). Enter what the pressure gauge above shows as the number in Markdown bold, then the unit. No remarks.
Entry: **1100** kPa
